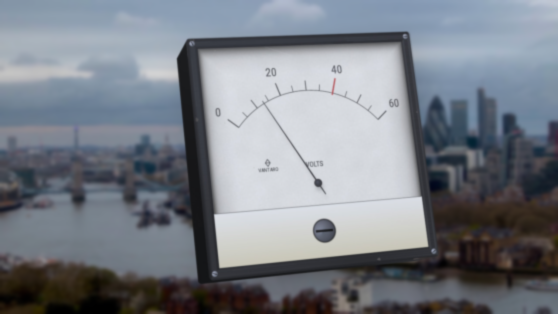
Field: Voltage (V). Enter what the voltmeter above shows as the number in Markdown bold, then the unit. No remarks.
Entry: **12.5** V
